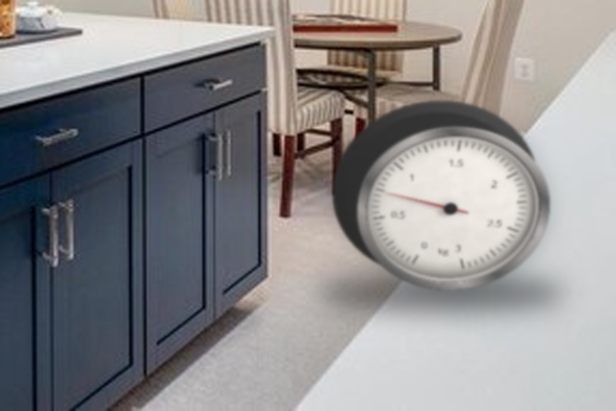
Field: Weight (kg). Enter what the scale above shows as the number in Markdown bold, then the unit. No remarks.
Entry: **0.75** kg
